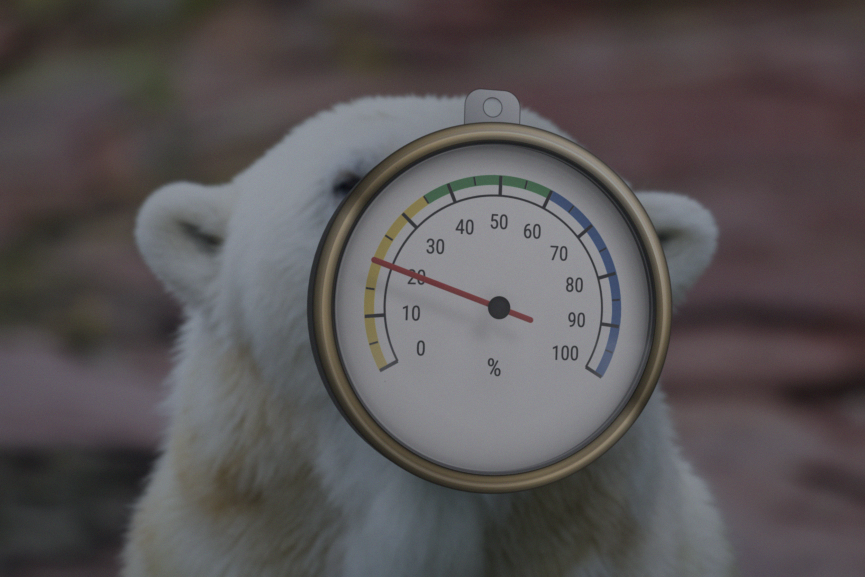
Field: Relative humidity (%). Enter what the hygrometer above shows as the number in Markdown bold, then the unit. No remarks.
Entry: **20** %
